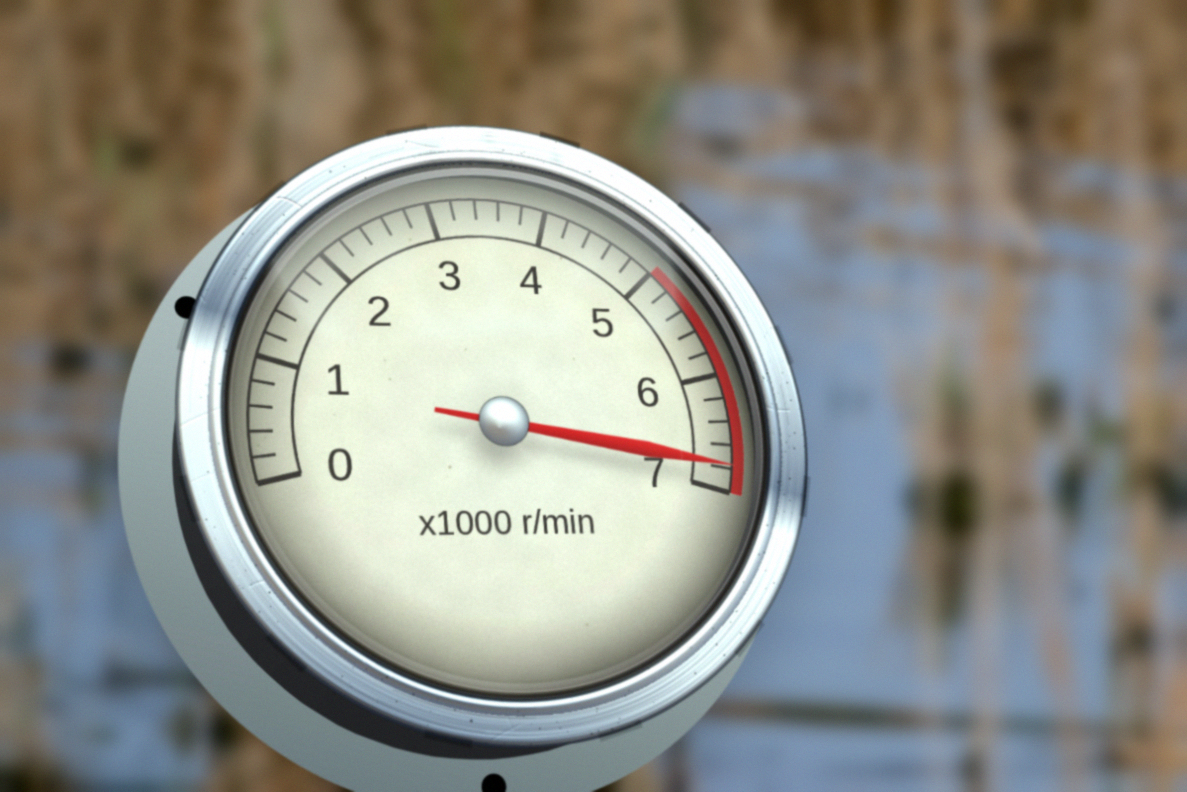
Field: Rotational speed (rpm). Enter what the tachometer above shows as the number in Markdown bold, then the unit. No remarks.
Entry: **6800** rpm
